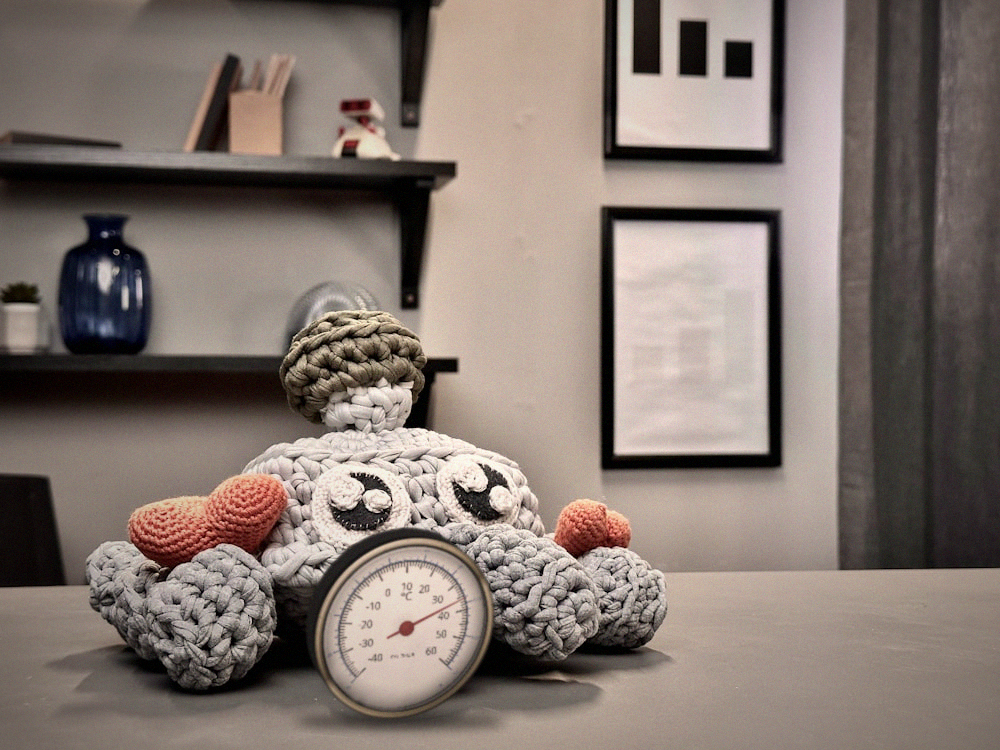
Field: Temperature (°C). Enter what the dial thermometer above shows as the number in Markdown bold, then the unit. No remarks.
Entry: **35** °C
